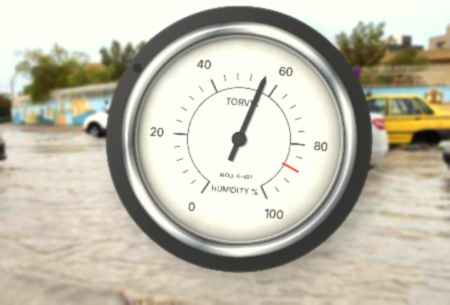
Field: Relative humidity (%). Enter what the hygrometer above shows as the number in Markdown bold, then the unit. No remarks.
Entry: **56** %
